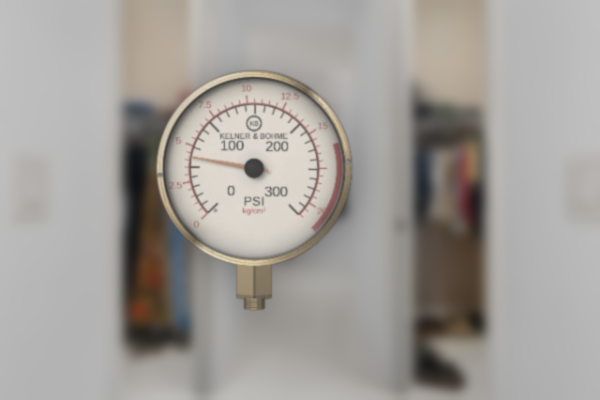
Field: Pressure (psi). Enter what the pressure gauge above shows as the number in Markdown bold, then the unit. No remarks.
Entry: **60** psi
